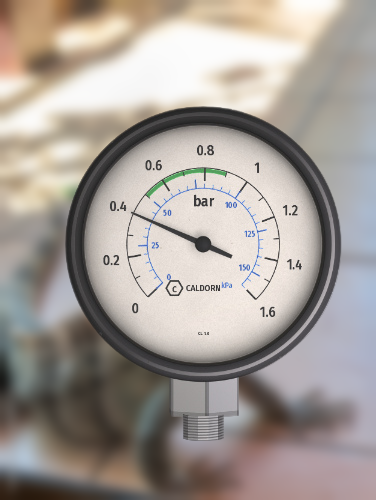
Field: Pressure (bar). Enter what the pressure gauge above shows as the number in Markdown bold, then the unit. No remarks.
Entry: **0.4** bar
